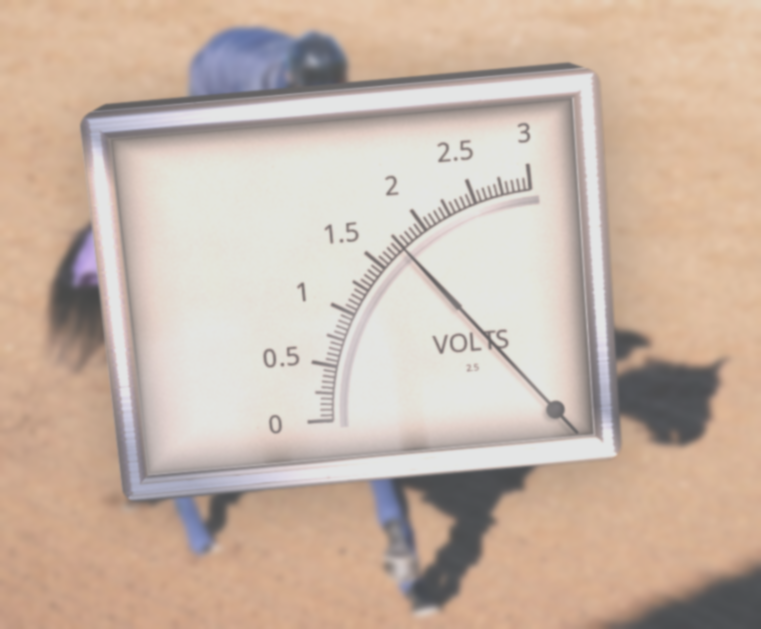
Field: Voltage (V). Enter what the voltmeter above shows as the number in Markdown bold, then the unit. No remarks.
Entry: **1.75** V
